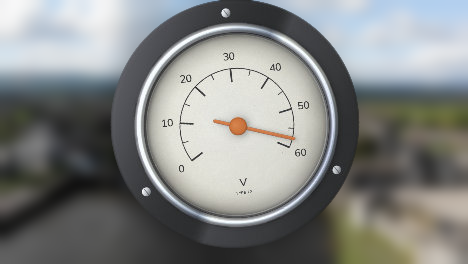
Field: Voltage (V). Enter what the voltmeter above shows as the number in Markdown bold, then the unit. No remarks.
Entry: **57.5** V
